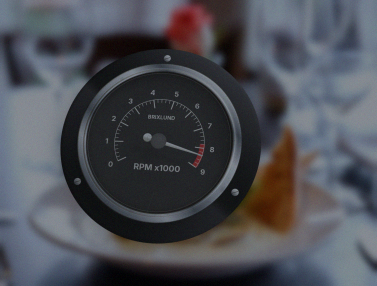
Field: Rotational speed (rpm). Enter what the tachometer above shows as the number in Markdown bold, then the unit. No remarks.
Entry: **8400** rpm
